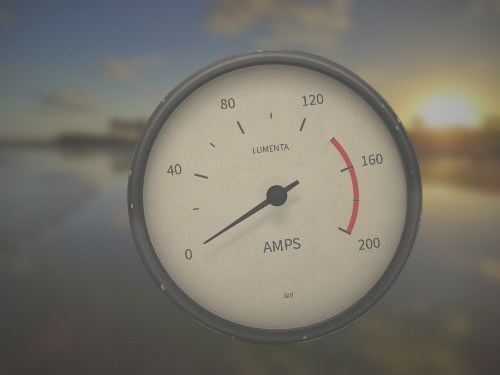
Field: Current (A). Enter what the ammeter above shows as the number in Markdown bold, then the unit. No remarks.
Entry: **0** A
